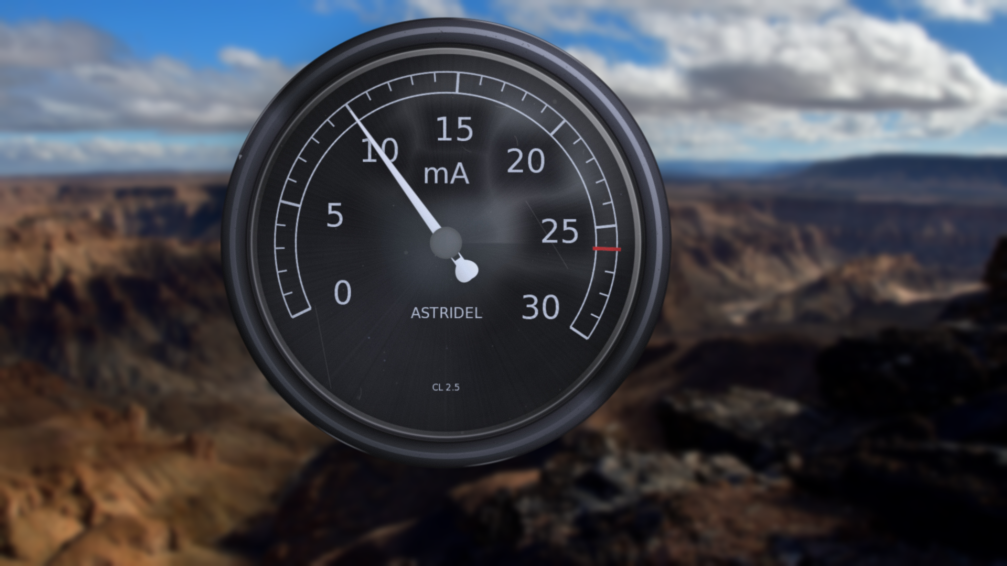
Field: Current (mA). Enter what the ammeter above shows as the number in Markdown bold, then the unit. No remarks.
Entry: **10** mA
